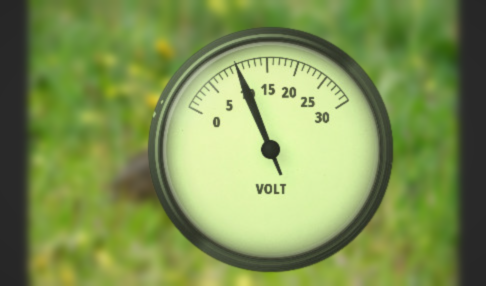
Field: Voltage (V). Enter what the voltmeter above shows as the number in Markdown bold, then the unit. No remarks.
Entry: **10** V
